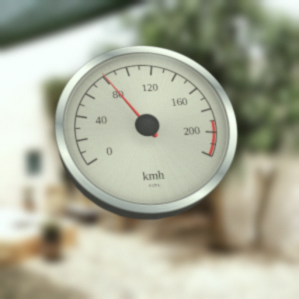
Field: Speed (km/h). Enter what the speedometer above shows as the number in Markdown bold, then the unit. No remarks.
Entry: **80** km/h
